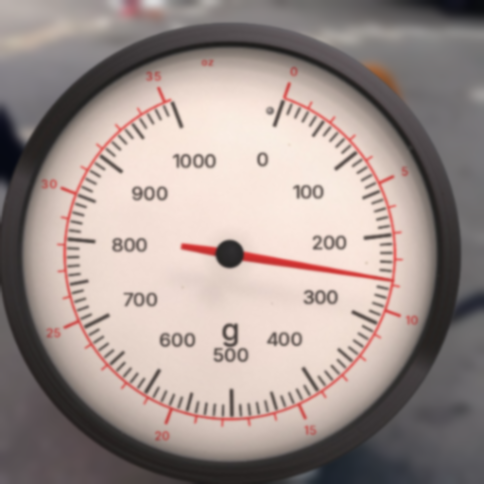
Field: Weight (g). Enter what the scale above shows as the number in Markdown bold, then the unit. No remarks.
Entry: **250** g
